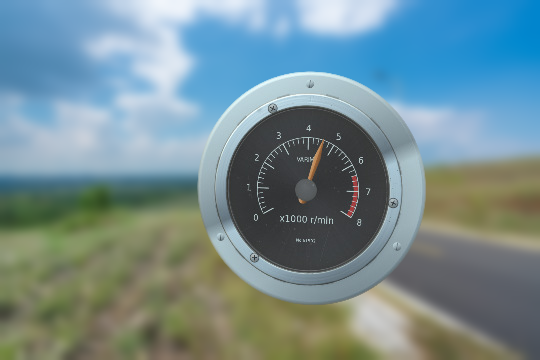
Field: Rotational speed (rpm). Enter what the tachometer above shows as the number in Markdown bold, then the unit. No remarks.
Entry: **4600** rpm
